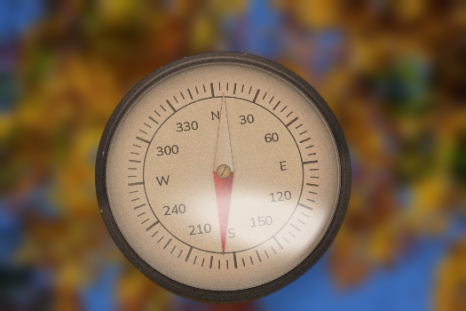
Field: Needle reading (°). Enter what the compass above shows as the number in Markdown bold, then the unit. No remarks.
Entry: **187.5** °
